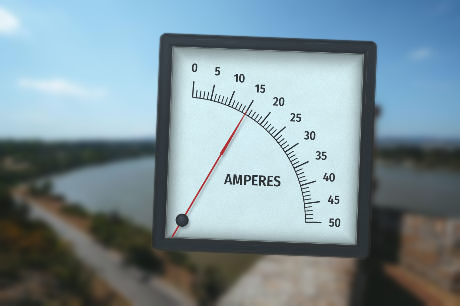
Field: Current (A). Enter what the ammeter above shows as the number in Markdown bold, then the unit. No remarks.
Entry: **15** A
